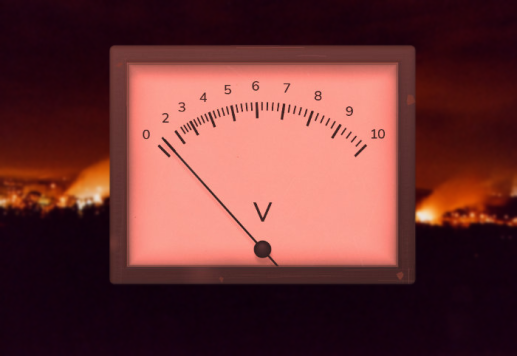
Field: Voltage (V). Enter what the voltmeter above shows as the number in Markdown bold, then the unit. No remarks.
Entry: **1** V
